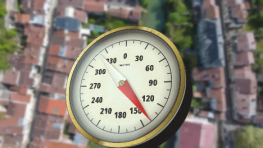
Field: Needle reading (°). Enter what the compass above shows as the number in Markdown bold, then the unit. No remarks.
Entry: **140** °
